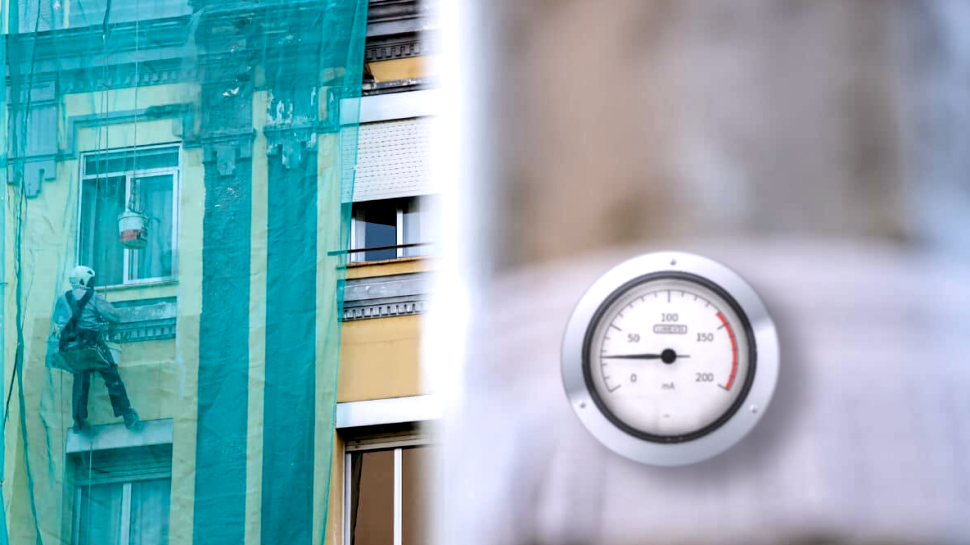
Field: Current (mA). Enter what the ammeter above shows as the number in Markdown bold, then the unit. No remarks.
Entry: **25** mA
